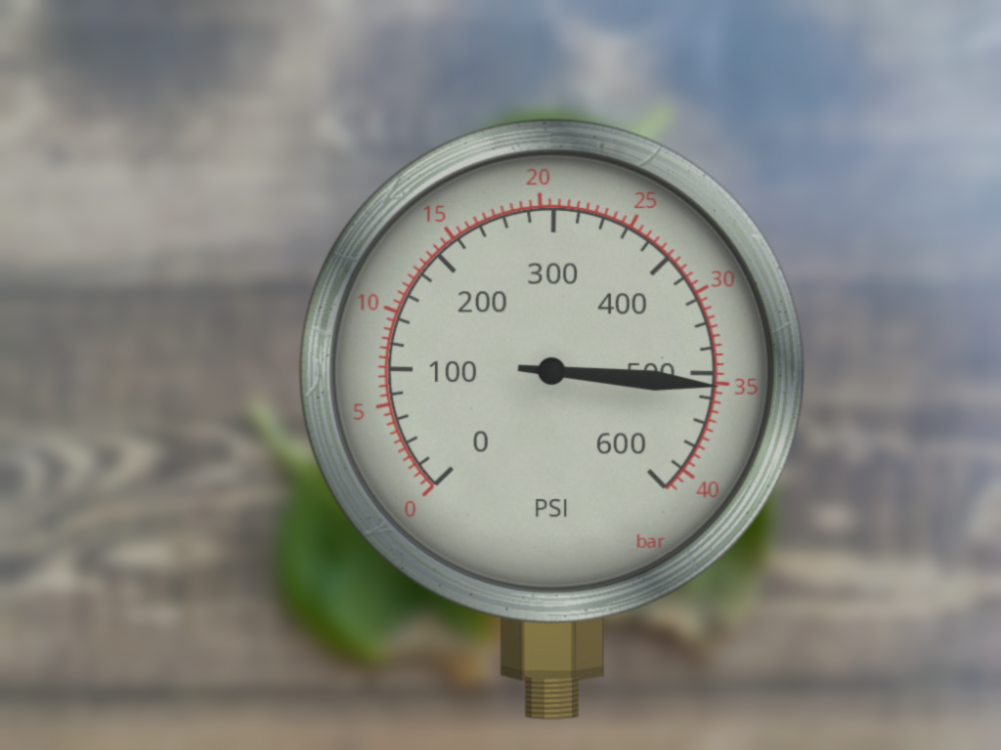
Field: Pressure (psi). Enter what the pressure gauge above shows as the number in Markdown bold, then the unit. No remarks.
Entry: **510** psi
